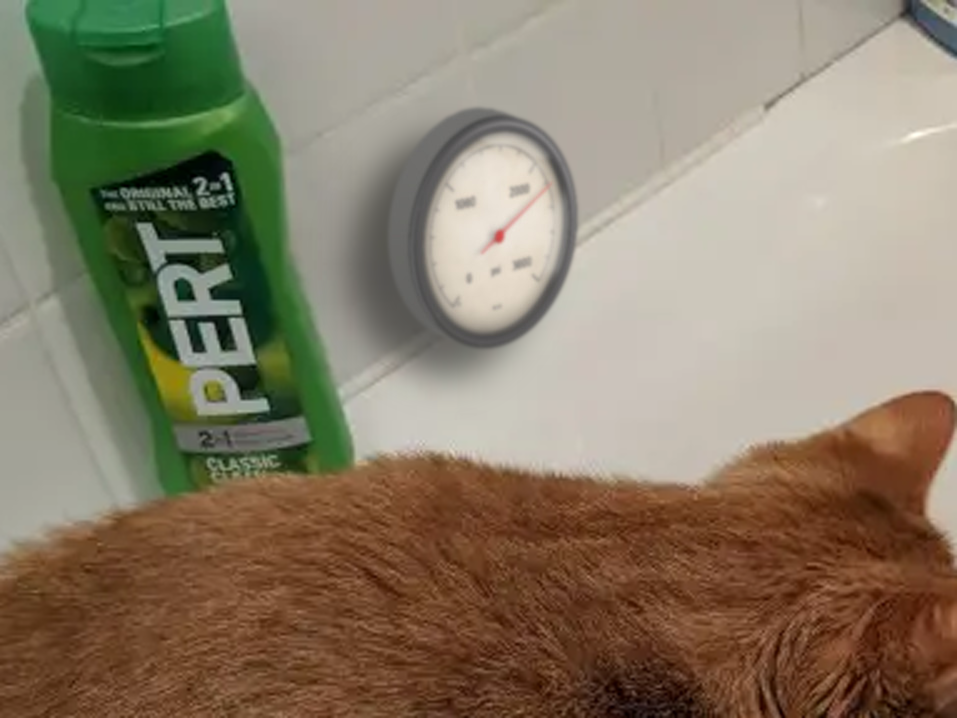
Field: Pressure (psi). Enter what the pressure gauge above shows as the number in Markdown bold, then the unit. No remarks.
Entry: **2200** psi
